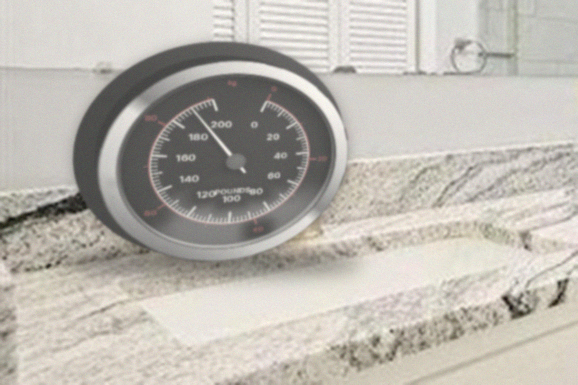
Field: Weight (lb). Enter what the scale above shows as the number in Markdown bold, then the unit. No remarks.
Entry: **190** lb
